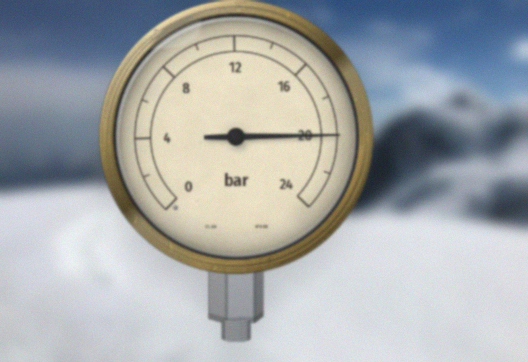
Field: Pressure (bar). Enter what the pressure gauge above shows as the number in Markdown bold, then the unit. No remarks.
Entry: **20** bar
